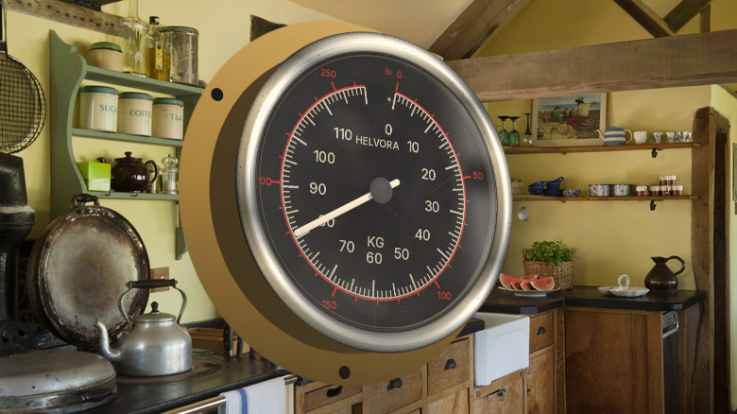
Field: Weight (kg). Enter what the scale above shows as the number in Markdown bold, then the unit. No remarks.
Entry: **81** kg
